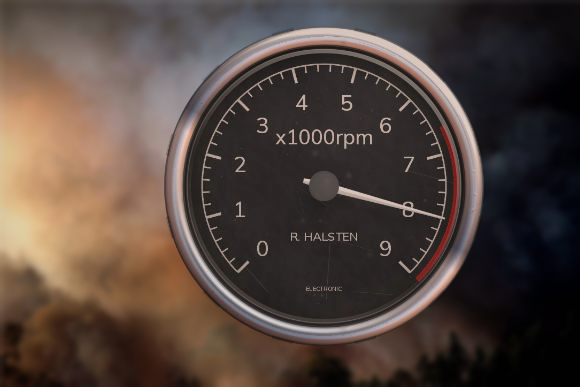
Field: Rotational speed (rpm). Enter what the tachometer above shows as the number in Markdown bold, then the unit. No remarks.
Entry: **8000** rpm
